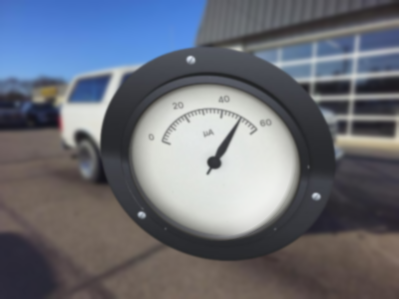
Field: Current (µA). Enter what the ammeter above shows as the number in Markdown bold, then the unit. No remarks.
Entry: **50** µA
